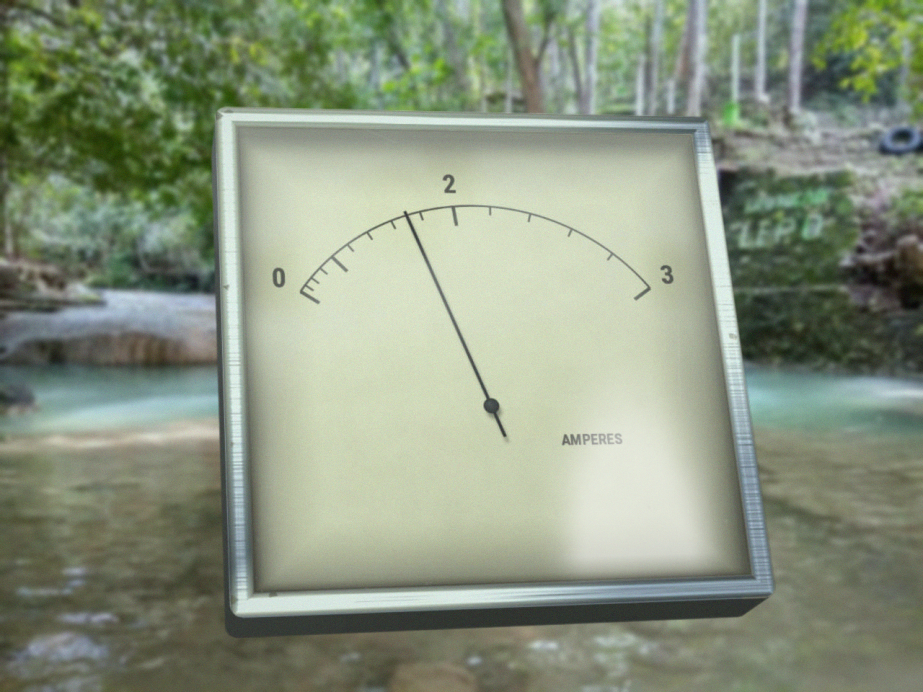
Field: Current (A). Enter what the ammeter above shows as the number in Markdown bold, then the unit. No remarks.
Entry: **1.7** A
